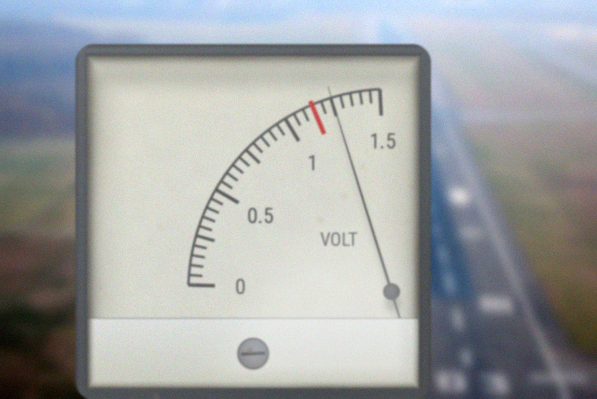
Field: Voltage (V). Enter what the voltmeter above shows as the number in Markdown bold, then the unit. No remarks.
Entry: **1.25** V
